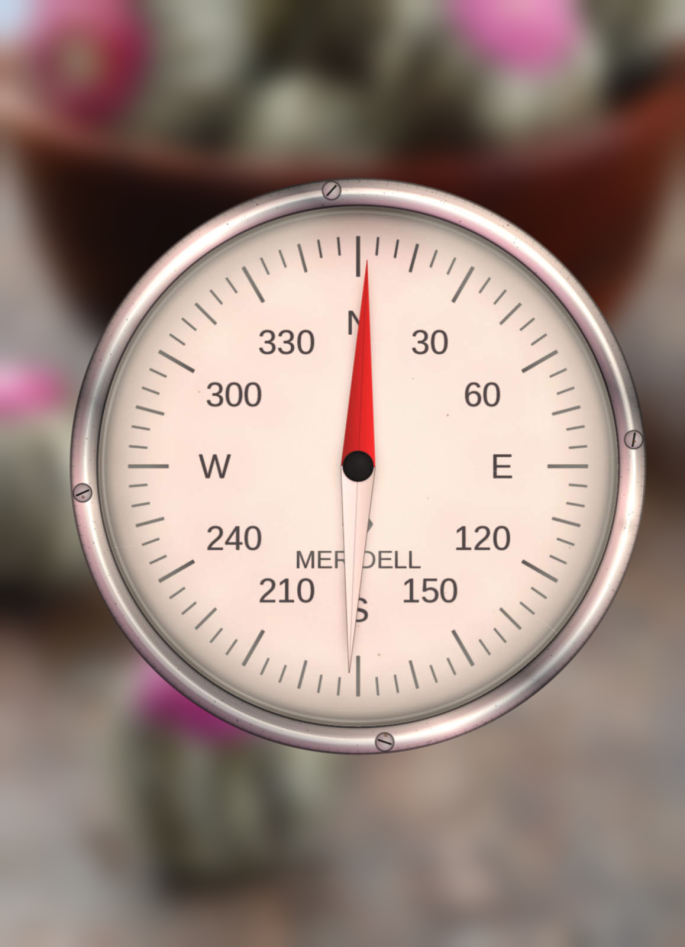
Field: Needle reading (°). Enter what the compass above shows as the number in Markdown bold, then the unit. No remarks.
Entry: **2.5** °
